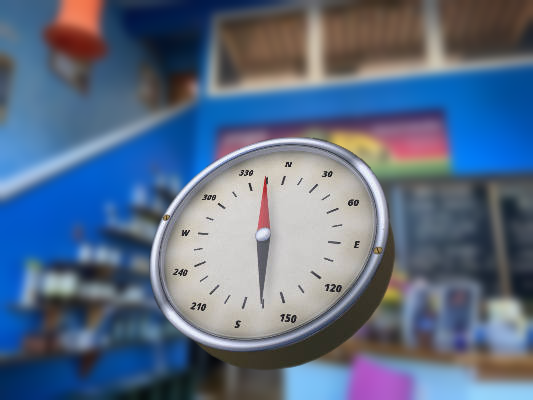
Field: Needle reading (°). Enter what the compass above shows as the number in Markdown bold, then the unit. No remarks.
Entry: **345** °
